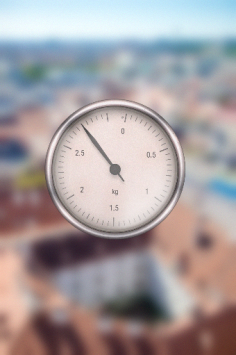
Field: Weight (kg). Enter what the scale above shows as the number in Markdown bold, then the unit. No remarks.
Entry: **2.75** kg
